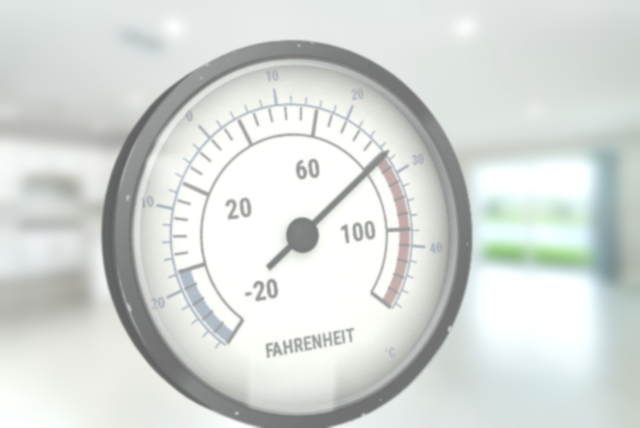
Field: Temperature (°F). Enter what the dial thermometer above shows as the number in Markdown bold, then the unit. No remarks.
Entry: **80** °F
